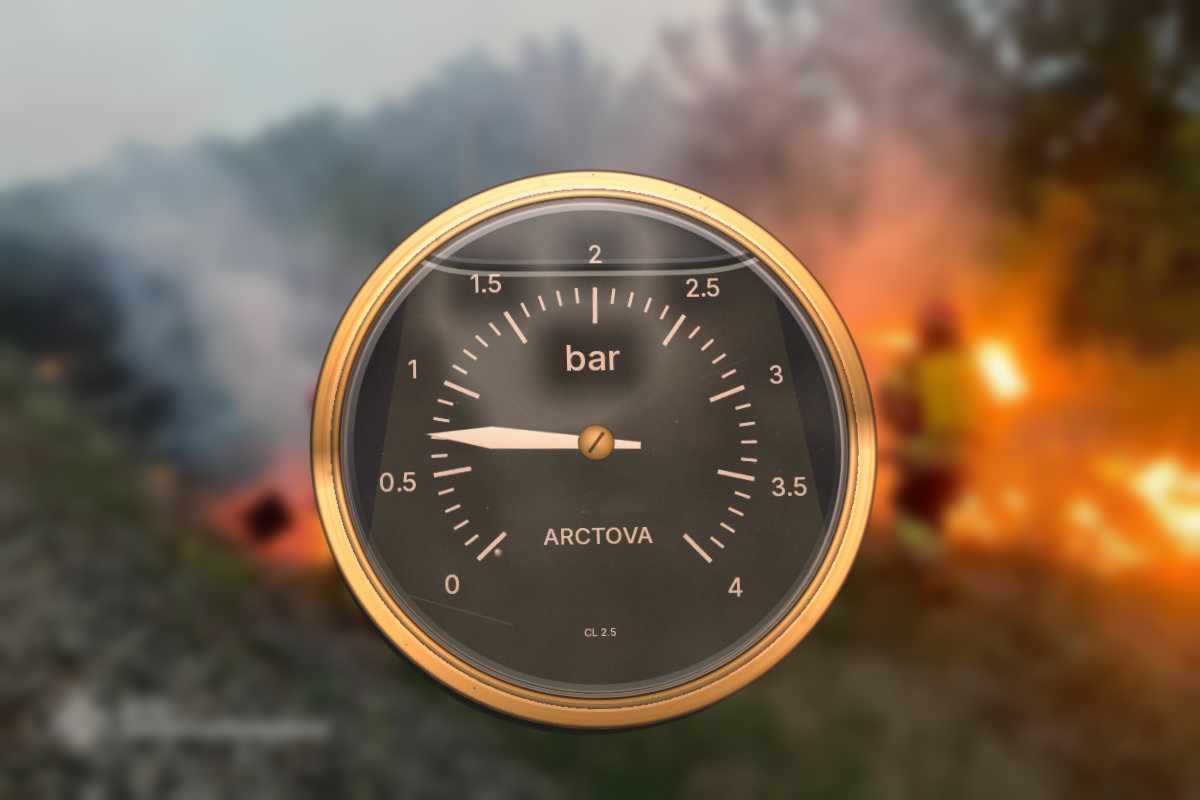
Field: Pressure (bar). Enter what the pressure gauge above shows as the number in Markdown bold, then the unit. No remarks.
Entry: **0.7** bar
